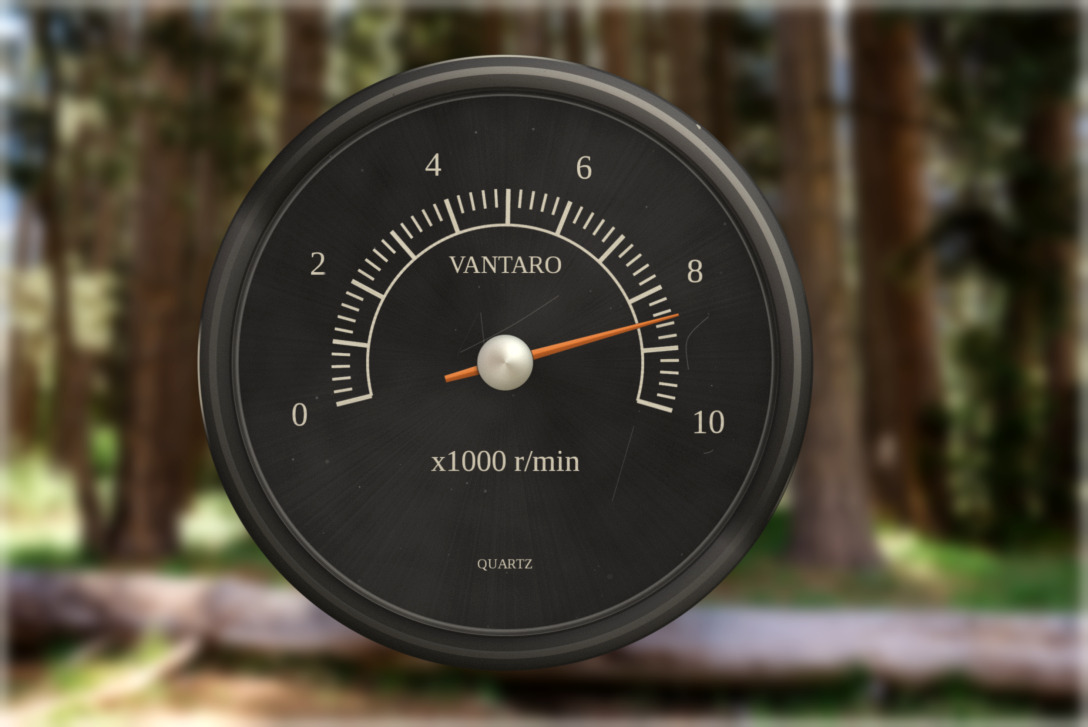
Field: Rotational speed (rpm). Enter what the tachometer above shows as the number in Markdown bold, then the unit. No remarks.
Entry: **8500** rpm
